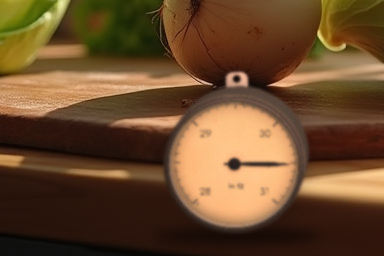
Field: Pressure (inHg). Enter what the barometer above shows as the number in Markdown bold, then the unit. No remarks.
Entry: **30.5** inHg
